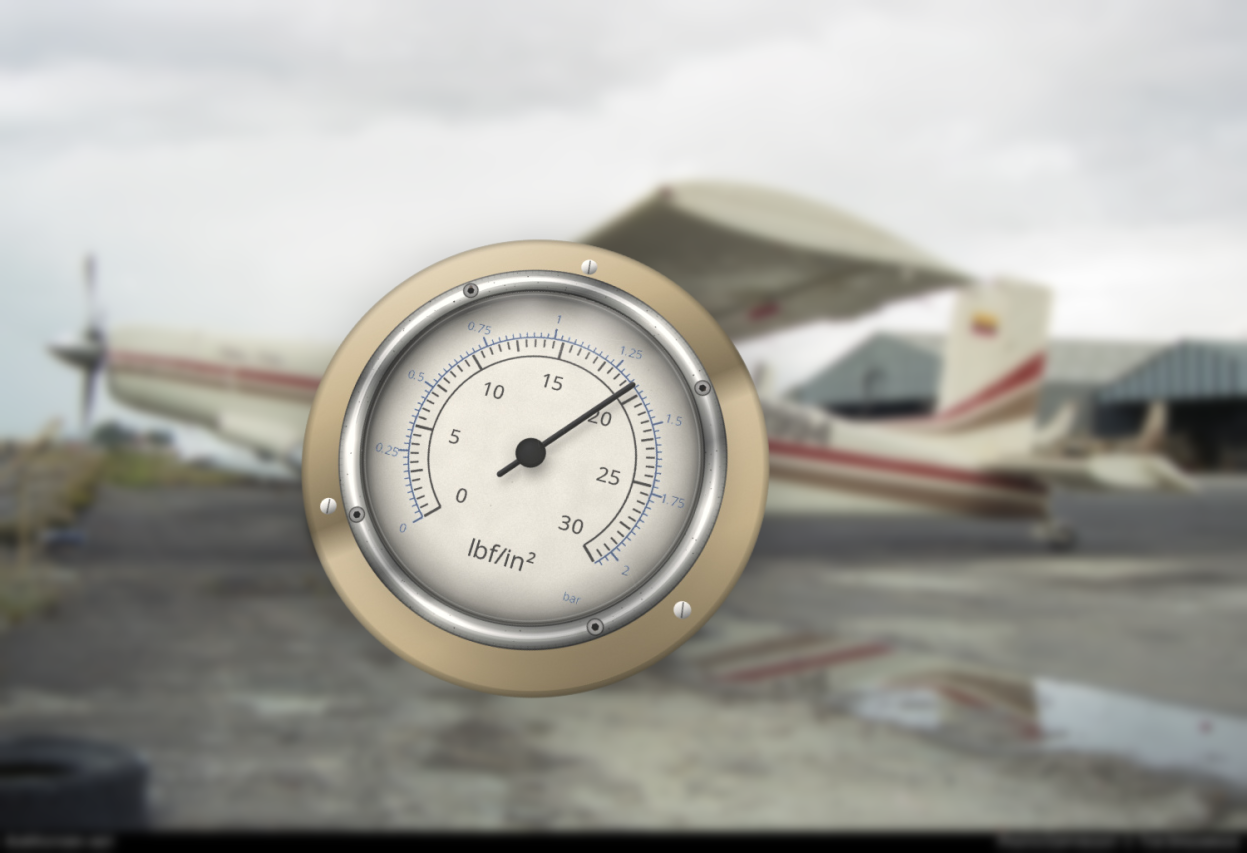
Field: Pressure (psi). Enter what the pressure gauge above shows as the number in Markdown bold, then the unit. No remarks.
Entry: **19.5** psi
